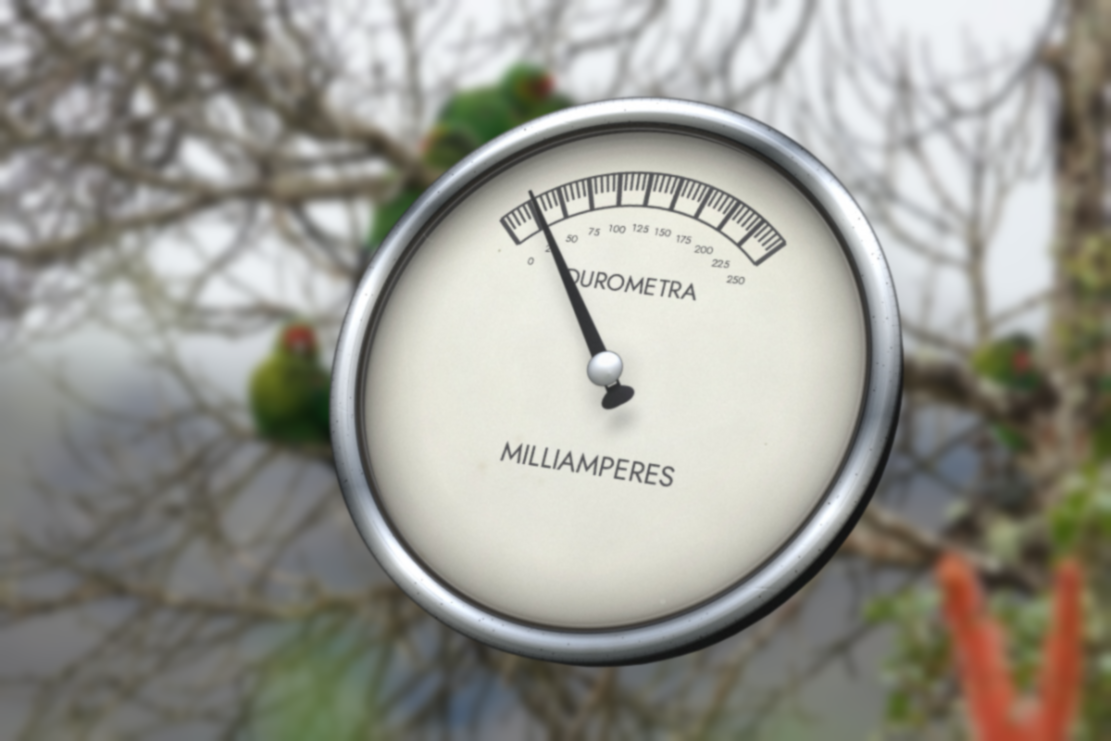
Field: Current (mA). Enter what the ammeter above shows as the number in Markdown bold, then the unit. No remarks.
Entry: **30** mA
